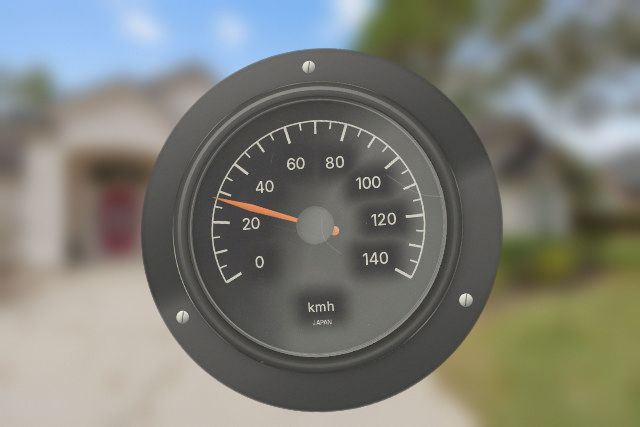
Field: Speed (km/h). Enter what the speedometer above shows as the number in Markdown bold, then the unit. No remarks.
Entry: **27.5** km/h
